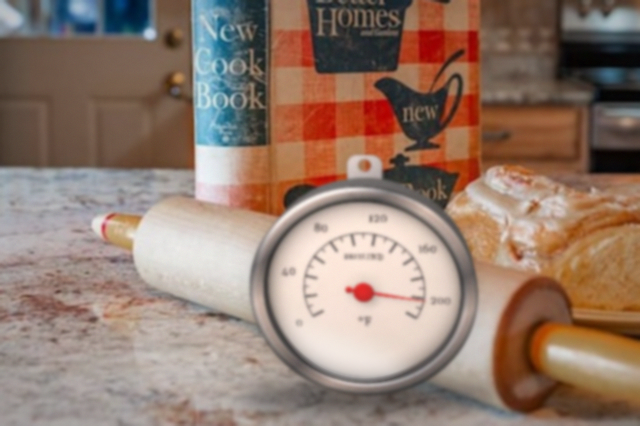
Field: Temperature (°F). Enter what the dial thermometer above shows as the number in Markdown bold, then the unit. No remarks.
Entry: **200** °F
